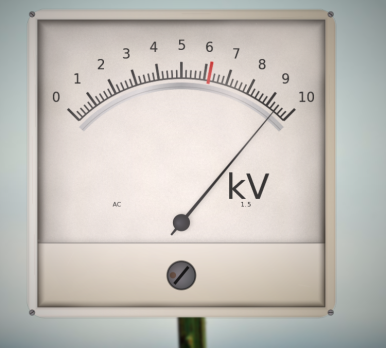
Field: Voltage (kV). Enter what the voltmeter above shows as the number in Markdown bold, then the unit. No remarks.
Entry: **9.4** kV
